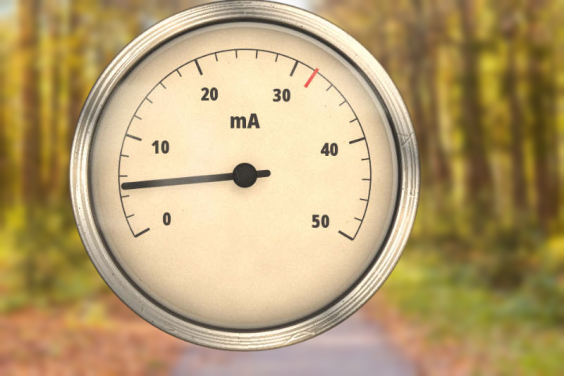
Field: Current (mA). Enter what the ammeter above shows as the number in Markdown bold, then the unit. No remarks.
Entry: **5** mA
